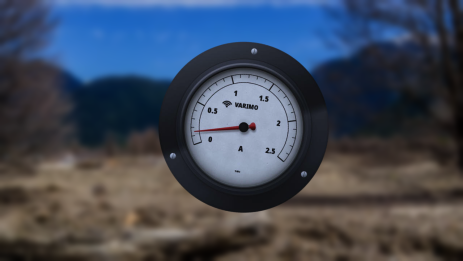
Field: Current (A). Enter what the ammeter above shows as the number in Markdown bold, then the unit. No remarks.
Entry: **0.15** A
